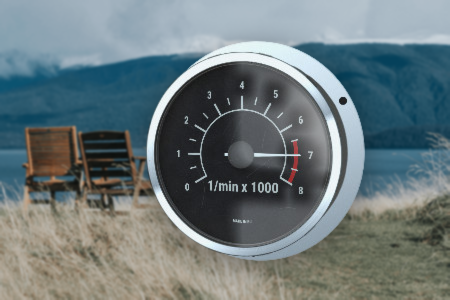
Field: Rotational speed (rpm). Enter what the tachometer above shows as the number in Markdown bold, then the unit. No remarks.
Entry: **7000** rpm
